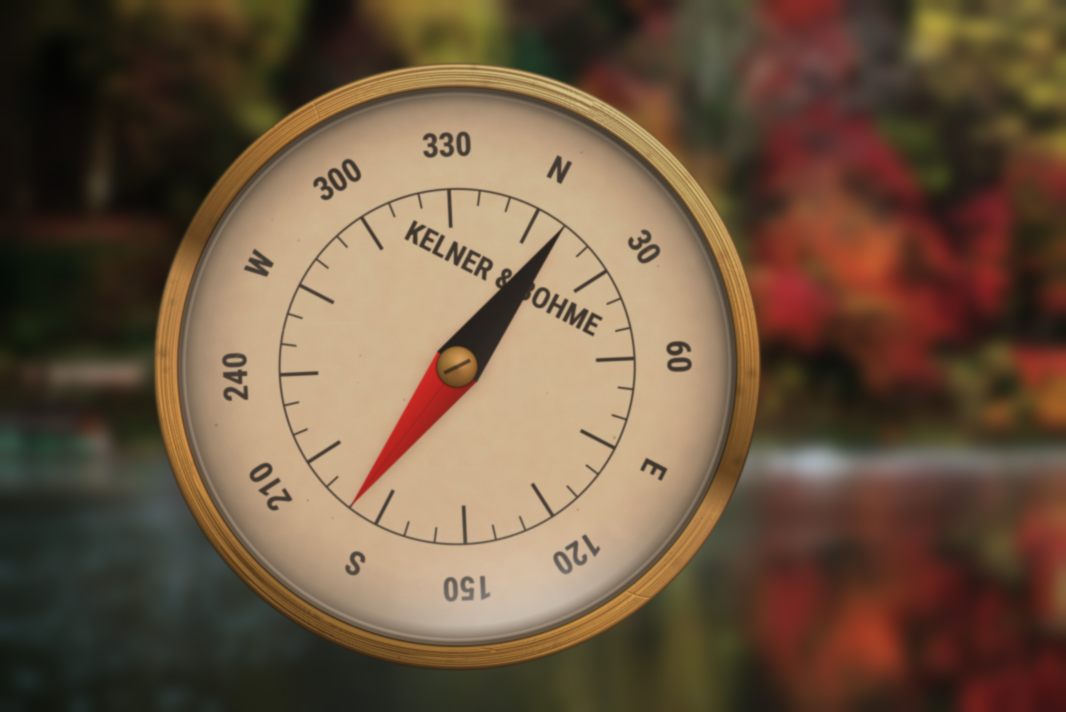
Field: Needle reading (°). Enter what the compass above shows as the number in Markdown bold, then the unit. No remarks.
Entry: **190** °
